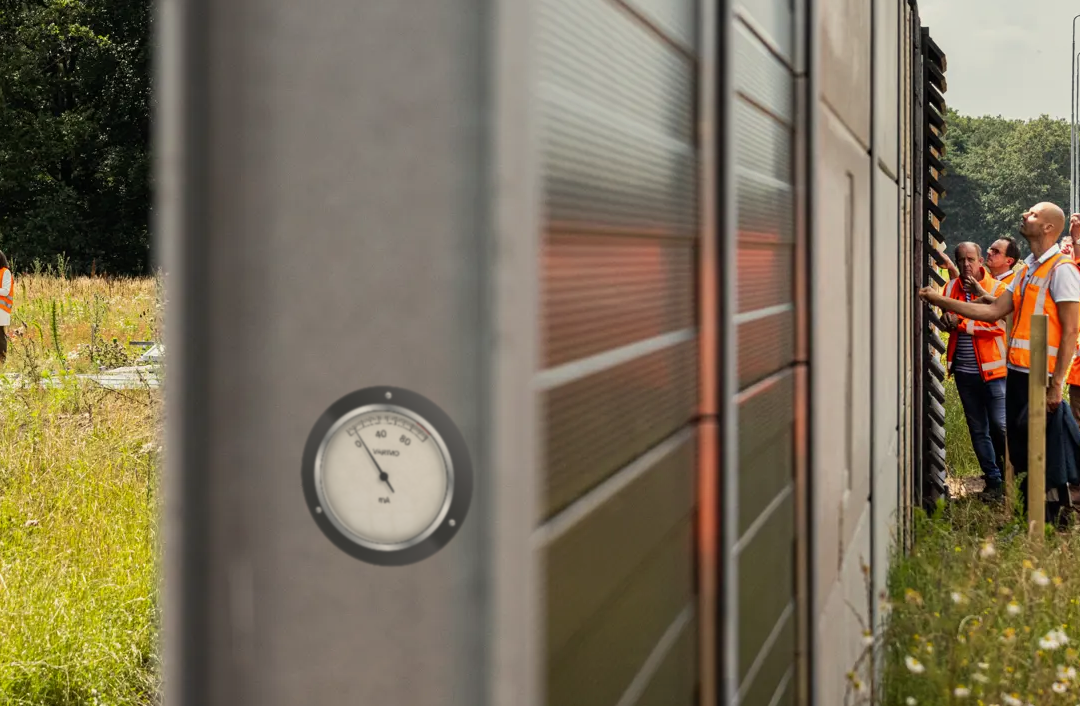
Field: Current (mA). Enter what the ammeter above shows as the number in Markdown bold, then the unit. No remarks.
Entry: **10** mA
